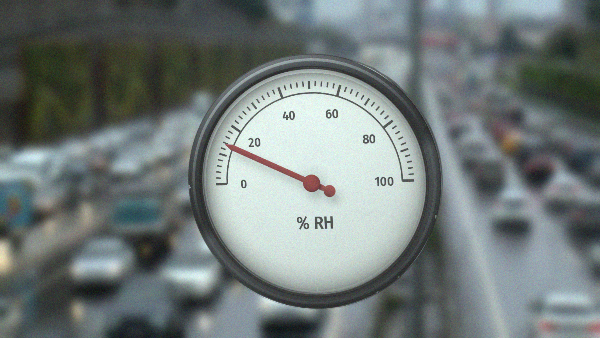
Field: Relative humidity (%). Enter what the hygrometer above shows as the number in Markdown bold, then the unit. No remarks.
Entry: **14** %
